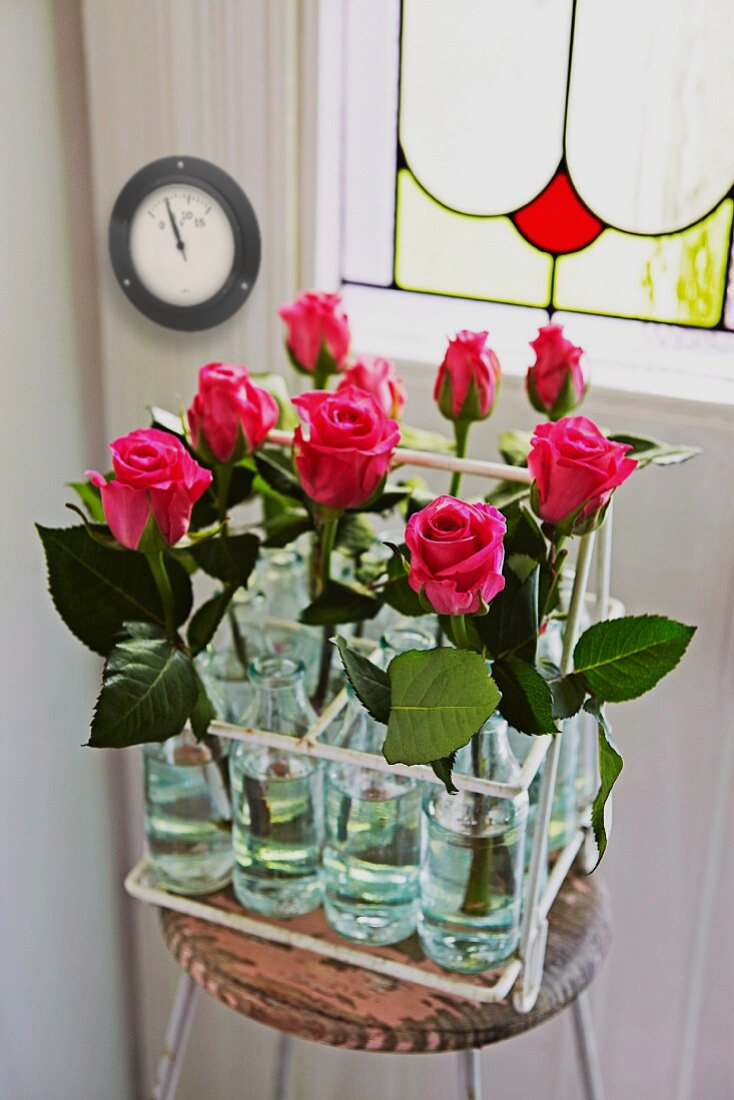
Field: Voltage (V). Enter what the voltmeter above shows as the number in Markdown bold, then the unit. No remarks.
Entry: **5** V
